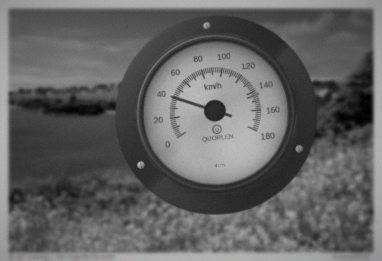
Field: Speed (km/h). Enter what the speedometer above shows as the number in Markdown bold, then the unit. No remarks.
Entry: **40** km/h
